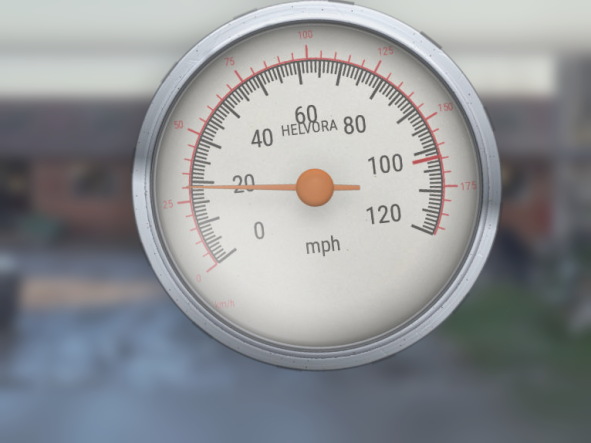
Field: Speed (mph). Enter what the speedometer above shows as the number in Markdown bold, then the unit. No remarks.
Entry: **19** mph
